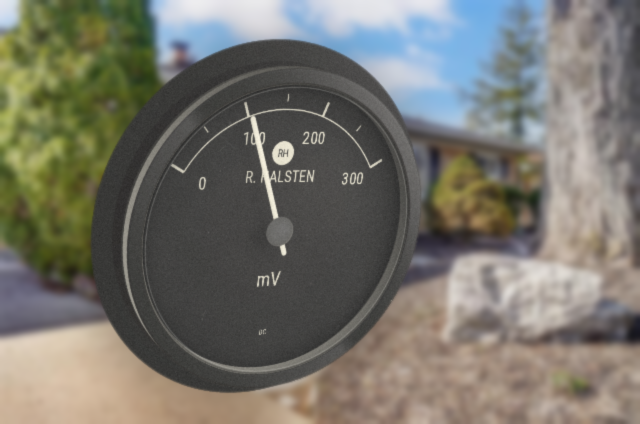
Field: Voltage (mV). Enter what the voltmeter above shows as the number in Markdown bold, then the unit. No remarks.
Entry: **100** mV
